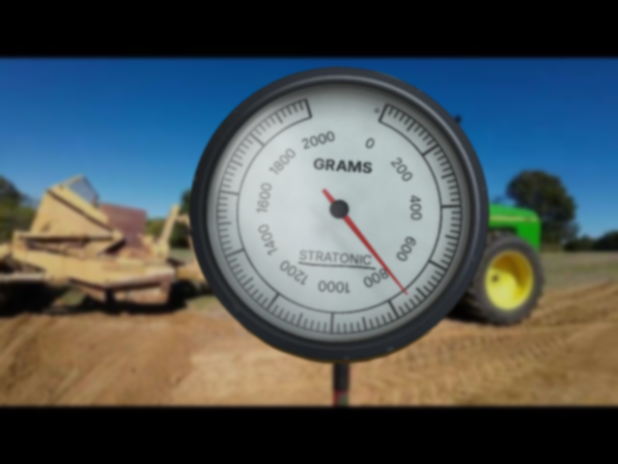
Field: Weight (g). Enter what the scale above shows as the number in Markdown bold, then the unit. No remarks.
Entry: **740** g
